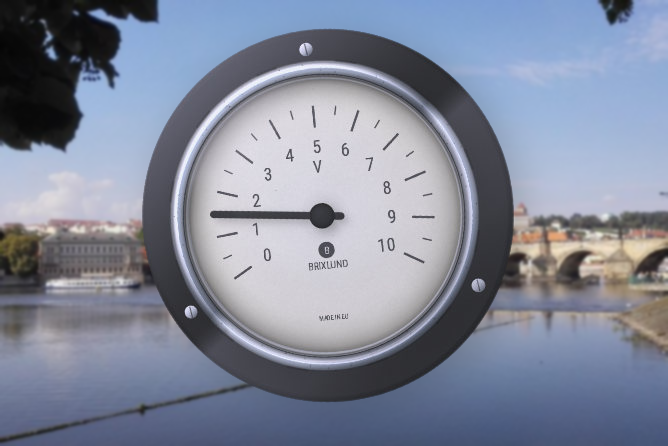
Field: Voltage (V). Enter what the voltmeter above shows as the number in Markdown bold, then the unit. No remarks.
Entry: **1.5** V
